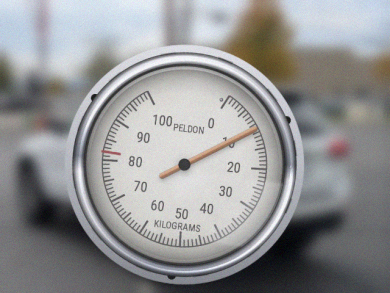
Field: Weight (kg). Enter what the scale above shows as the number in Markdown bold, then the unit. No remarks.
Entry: **10** kg
